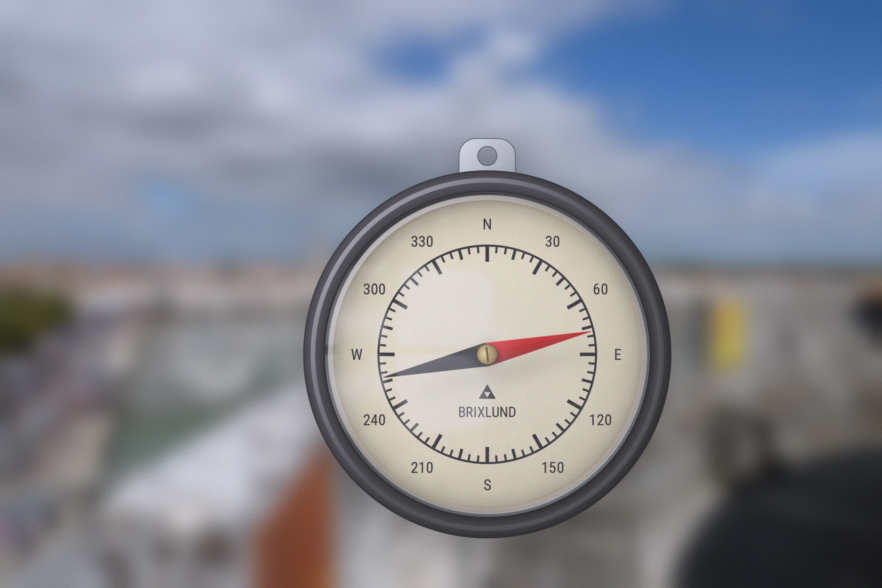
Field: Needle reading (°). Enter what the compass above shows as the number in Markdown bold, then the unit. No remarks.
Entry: **77.5** °
